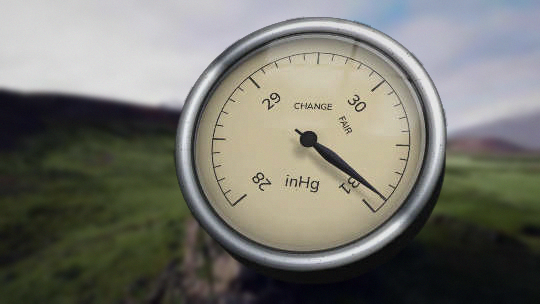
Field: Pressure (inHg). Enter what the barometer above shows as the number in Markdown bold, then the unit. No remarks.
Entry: **30.9** inHg
